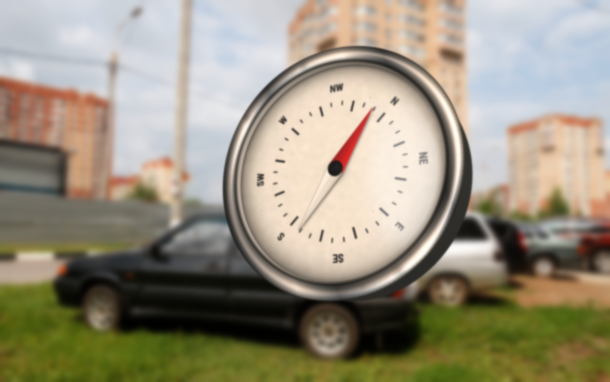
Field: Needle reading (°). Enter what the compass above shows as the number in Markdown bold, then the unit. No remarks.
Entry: **350** °
